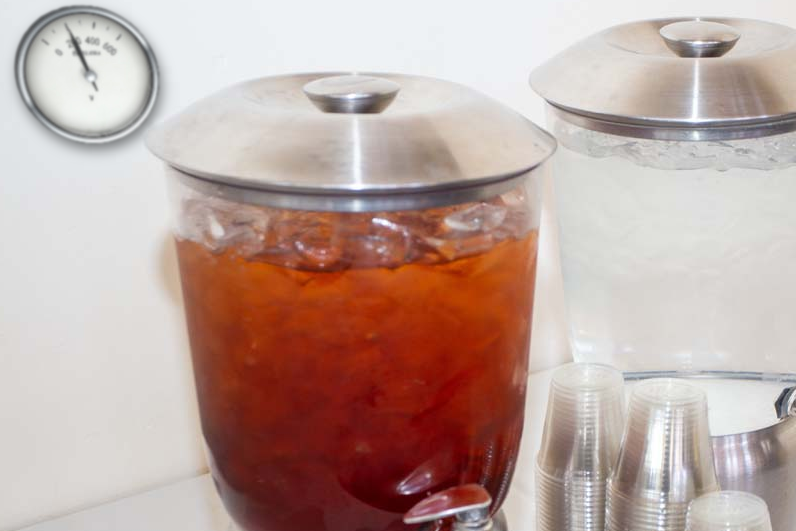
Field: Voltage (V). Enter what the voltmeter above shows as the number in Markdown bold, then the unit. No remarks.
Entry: **200** V
